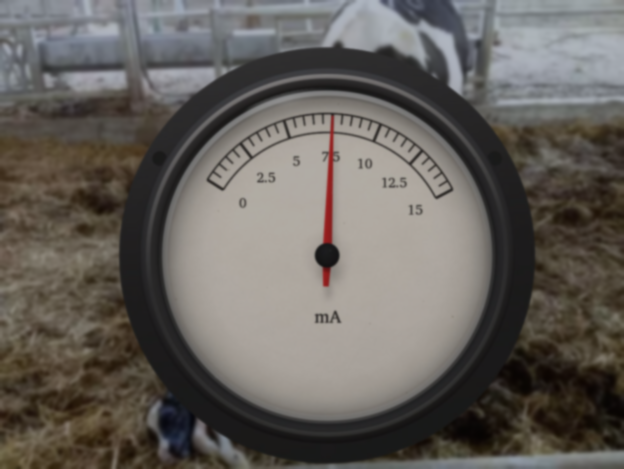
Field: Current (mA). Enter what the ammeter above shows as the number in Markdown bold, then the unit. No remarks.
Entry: **7.5** mA
